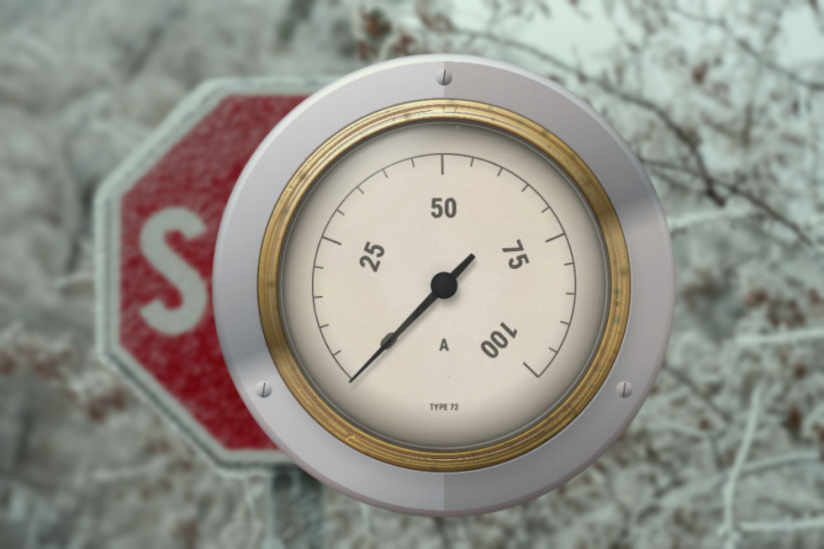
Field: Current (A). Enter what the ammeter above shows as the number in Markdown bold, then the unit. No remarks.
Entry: **0** A
